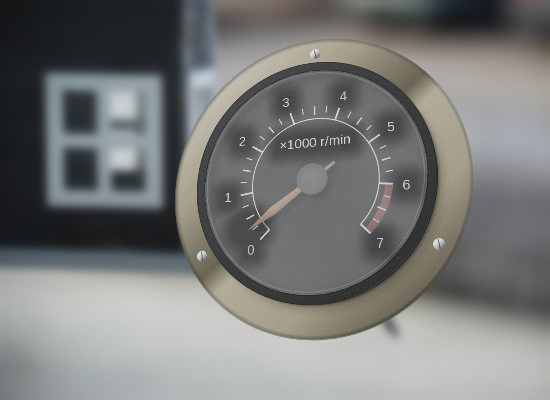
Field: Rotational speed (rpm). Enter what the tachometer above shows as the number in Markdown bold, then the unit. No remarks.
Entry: **250** rpm
